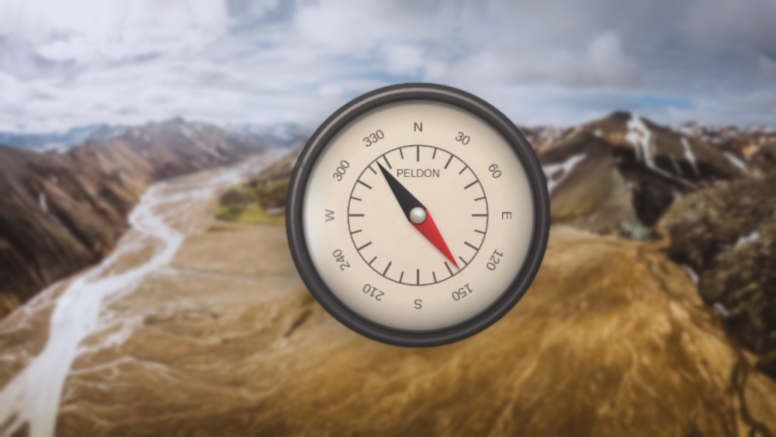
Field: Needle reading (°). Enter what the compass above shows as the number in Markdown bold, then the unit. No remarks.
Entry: **142.5** °
